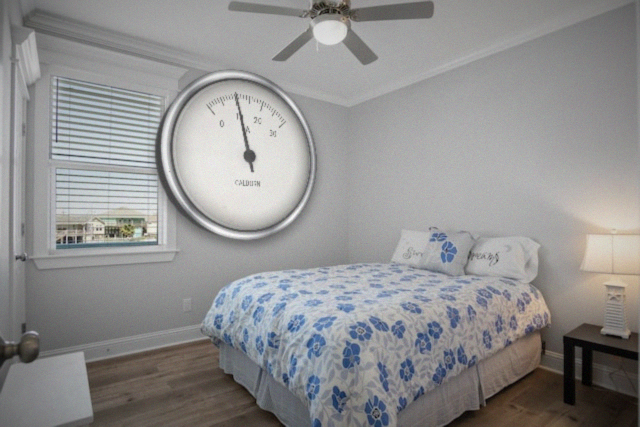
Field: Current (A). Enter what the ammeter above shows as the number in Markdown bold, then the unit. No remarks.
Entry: **10** A
